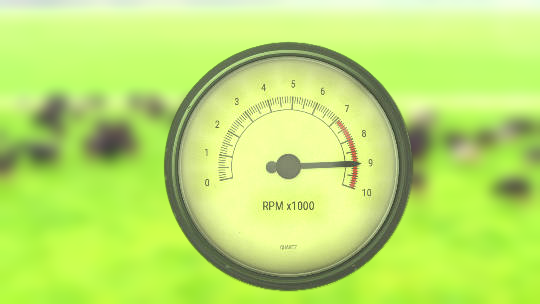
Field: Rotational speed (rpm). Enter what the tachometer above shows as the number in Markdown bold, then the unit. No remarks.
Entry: **9000** rpm
